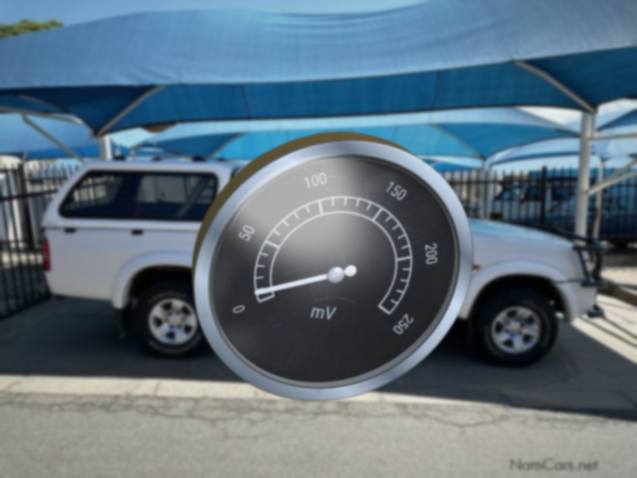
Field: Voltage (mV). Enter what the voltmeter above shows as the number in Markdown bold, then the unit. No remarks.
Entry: **10** mV
